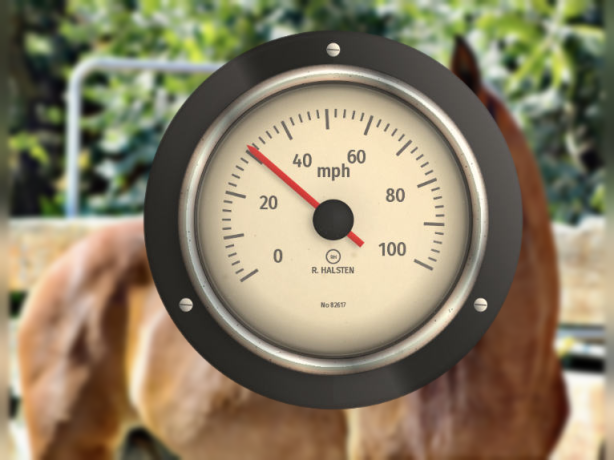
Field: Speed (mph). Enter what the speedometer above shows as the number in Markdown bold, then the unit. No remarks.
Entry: **31** mph
